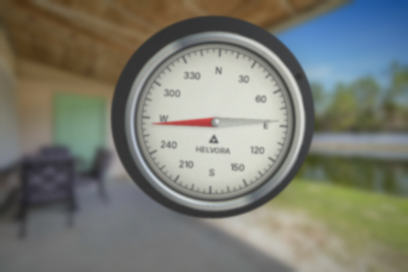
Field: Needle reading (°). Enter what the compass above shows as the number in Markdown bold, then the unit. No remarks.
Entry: **265** °
